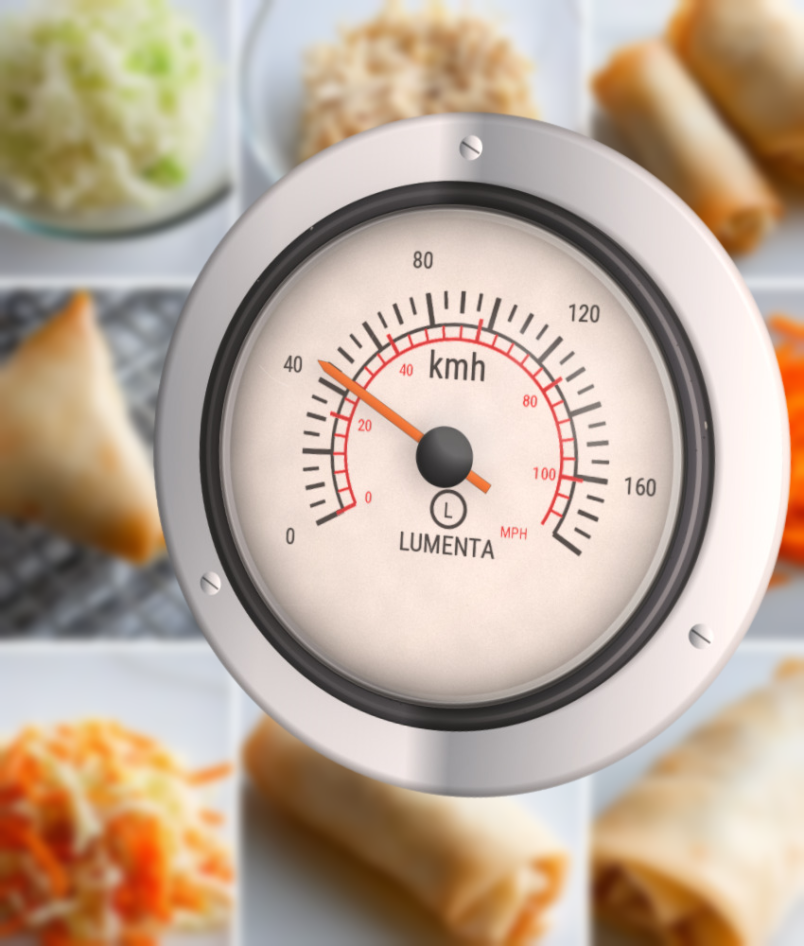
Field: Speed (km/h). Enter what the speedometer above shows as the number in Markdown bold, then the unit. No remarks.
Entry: **45** km/h
